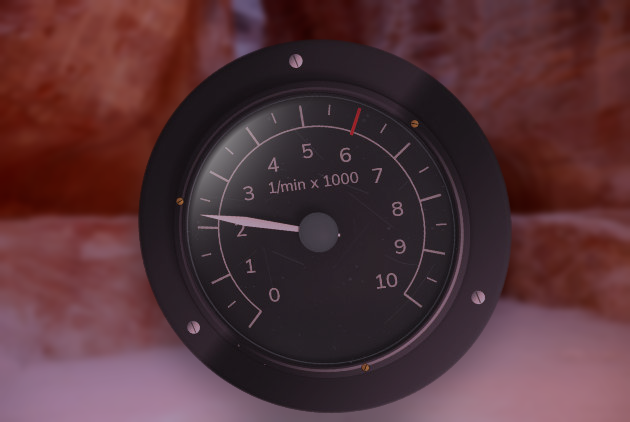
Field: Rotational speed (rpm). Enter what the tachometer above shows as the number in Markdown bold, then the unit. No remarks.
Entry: **2250** rpm
